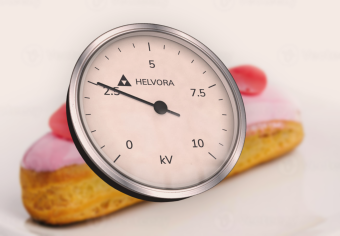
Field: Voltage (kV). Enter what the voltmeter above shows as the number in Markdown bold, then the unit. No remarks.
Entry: **2.5** kV
